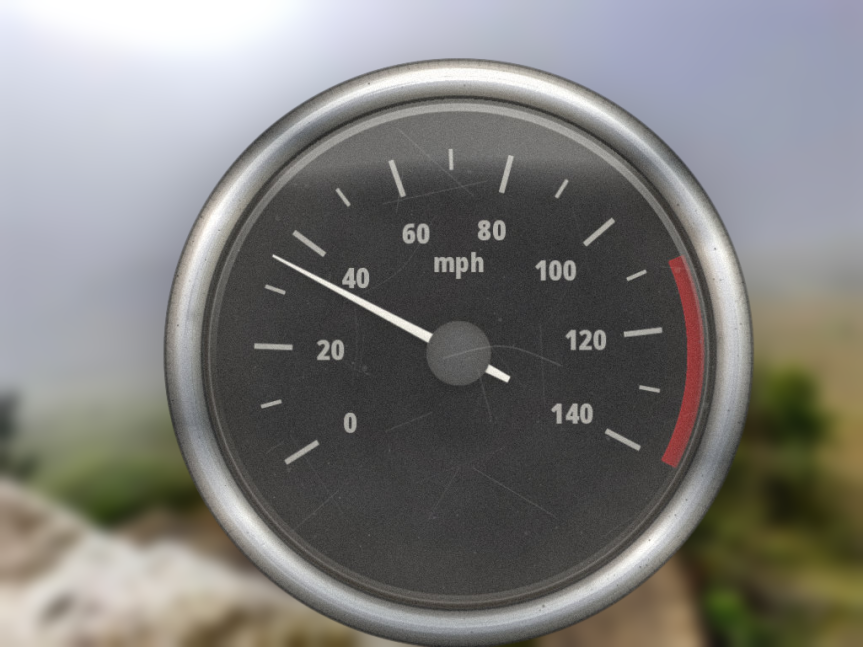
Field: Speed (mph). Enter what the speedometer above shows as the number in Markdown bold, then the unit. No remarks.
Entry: **35** mph
